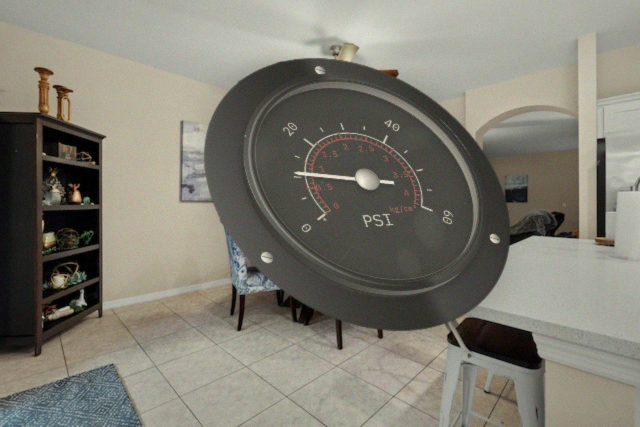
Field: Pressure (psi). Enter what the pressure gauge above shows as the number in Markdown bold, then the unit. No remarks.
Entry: **10** psi
